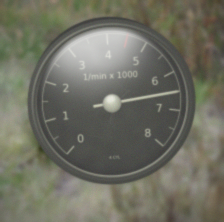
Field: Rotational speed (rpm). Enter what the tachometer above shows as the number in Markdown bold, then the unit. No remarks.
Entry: **6500** rpm
